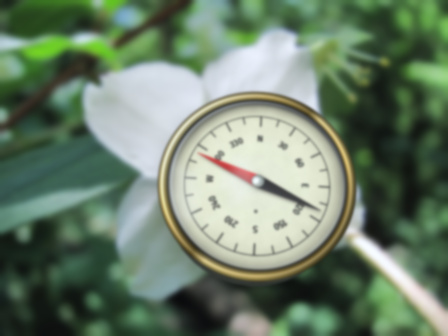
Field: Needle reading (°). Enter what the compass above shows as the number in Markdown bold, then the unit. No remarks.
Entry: **292.5** °
